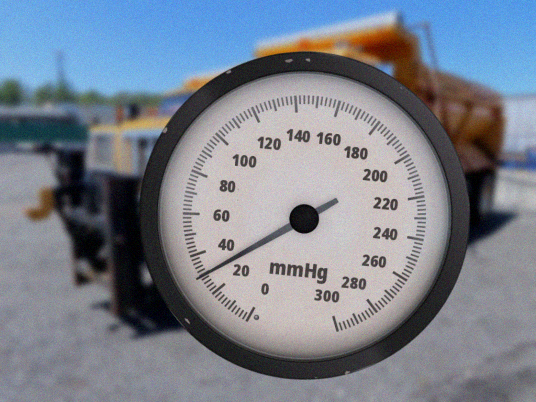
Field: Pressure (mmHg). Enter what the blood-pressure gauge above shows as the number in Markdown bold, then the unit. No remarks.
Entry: **30** mmHg
